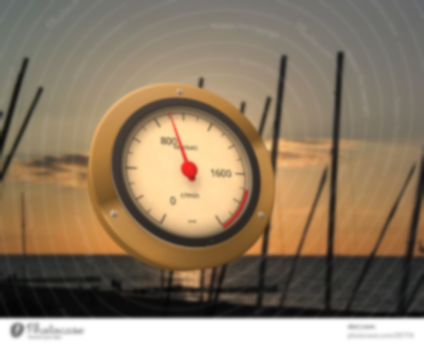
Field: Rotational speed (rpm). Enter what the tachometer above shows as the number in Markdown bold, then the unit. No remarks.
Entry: **900** rpm
